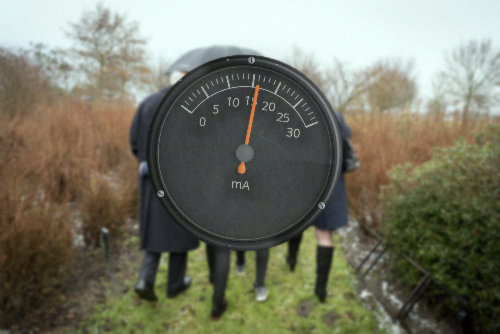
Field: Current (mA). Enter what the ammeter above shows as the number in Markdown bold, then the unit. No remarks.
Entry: **16** mA
